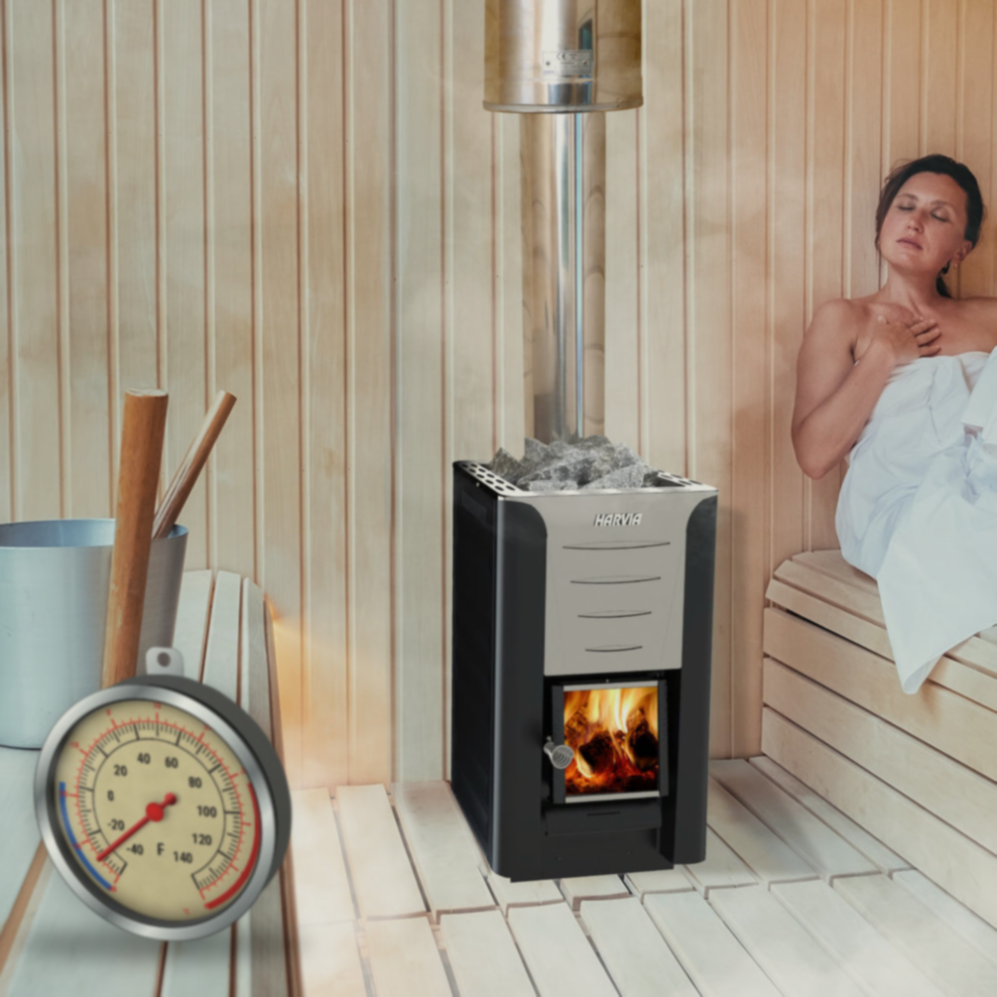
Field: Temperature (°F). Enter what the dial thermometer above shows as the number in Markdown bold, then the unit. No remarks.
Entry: **-30** °F
